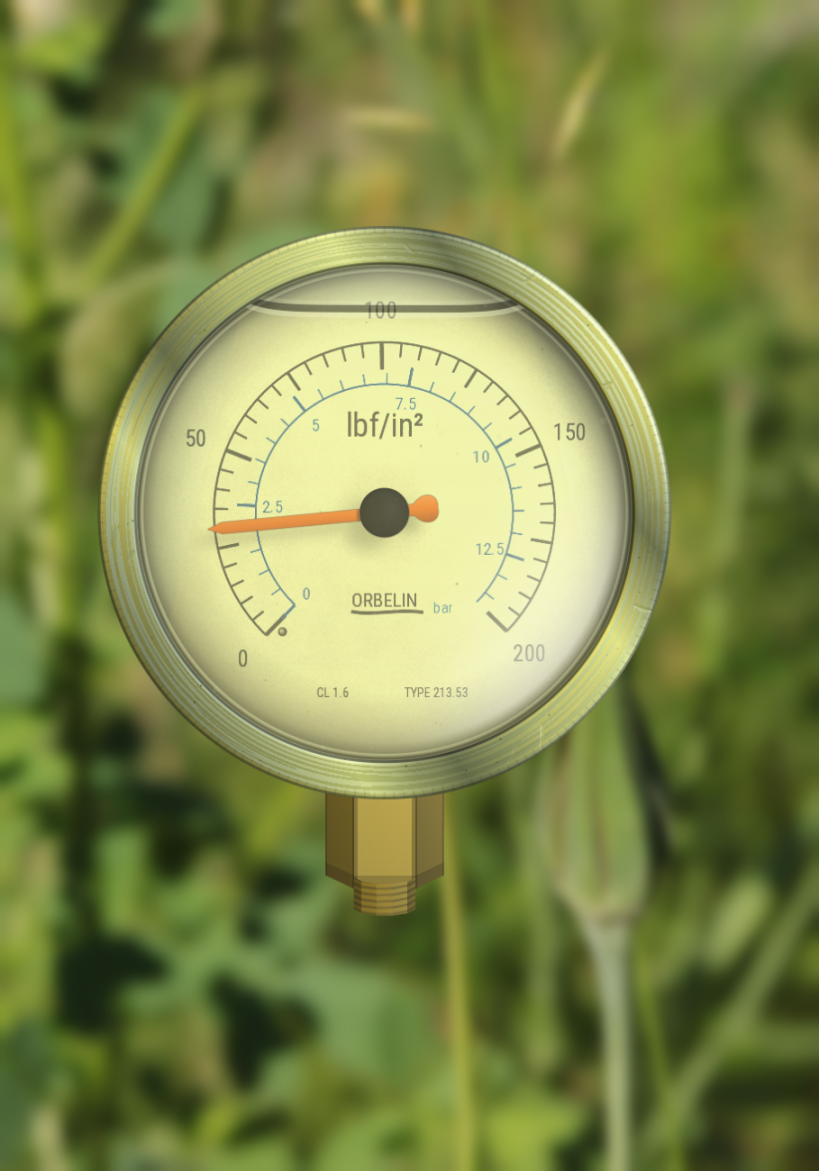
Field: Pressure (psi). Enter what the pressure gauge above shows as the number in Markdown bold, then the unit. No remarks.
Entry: **30** psi
